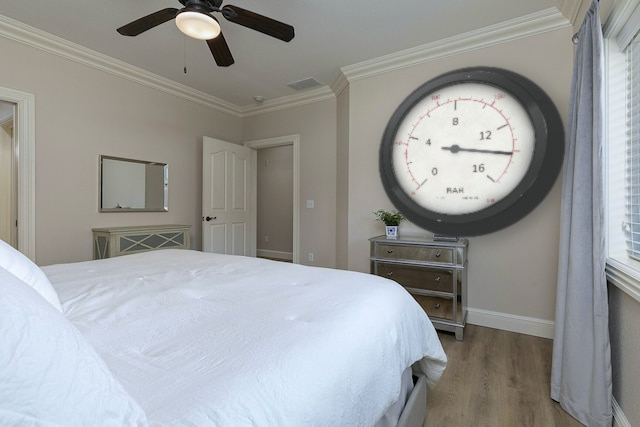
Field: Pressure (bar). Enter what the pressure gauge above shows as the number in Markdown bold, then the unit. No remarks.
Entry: **14** bar
